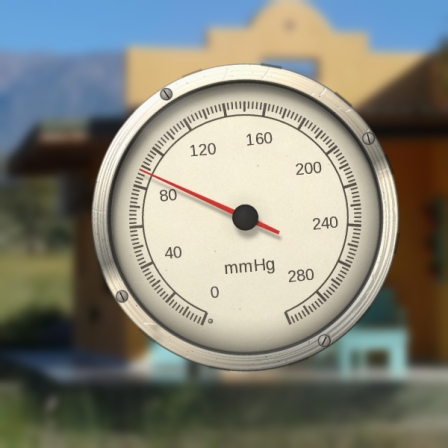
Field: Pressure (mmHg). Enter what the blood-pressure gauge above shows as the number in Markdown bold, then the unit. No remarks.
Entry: **88** mmHg
